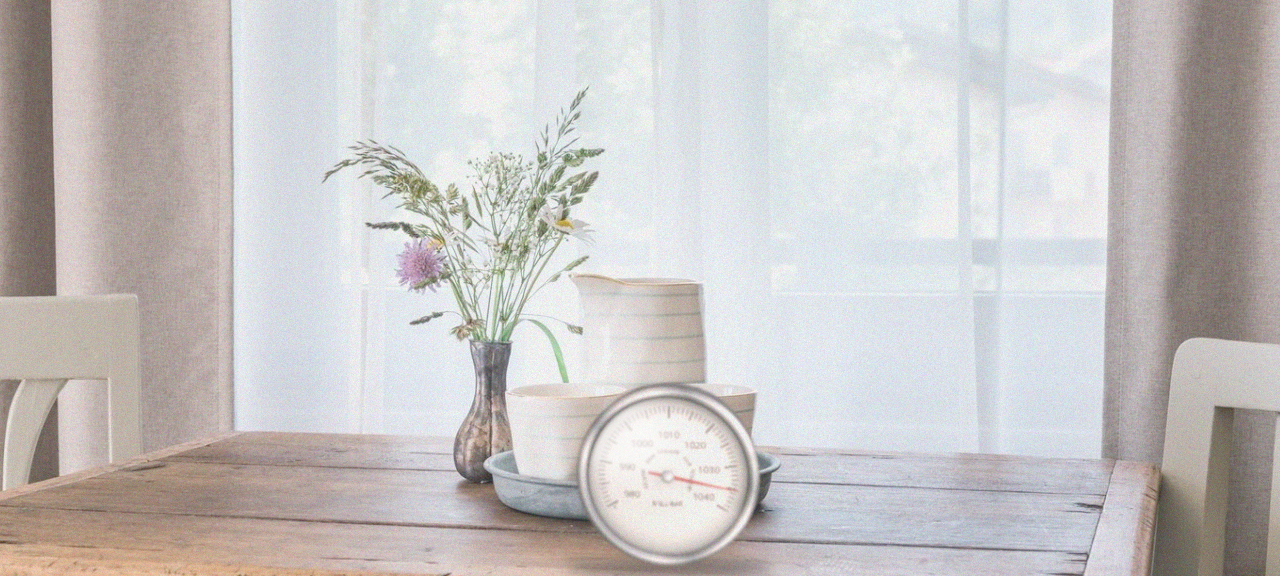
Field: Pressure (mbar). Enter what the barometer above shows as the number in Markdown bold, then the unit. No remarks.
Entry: **1035** mbar
